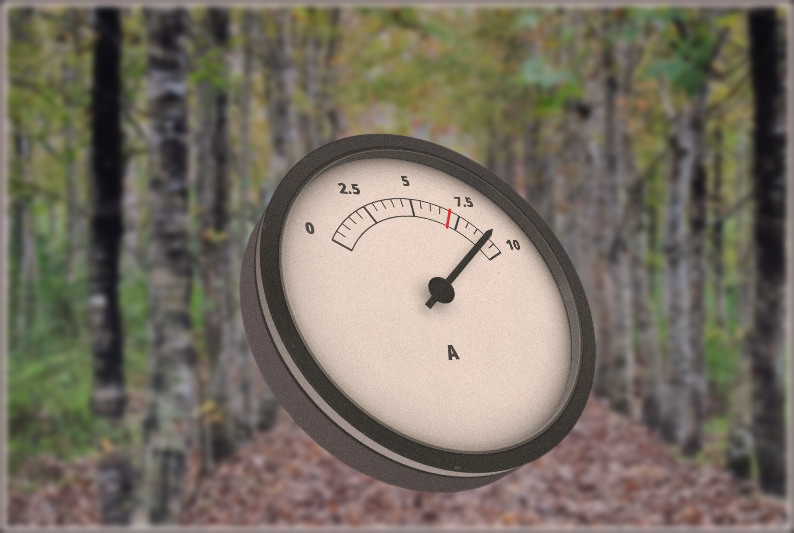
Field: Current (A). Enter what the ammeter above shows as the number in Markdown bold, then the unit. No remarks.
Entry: **9** A
